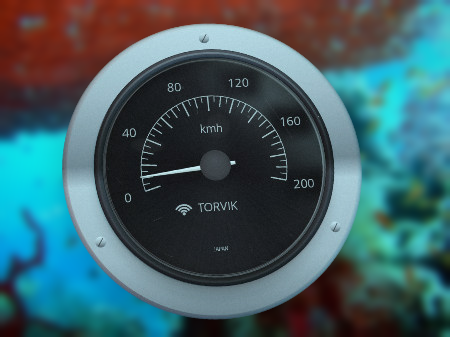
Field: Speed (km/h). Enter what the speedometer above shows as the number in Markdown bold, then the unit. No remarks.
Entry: **10** km/h
